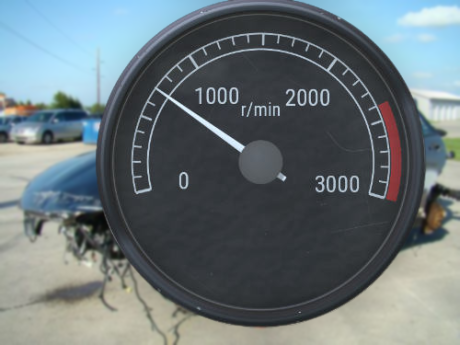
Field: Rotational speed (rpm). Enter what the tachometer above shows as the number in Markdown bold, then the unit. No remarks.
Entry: **700** rpm
